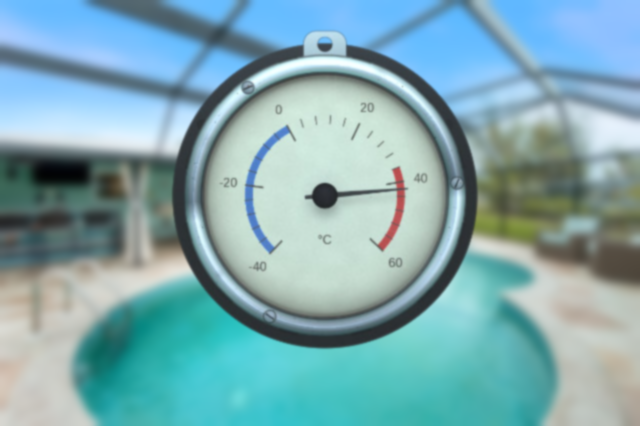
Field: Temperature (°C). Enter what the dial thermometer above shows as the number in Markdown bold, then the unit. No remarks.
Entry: **42** °C
